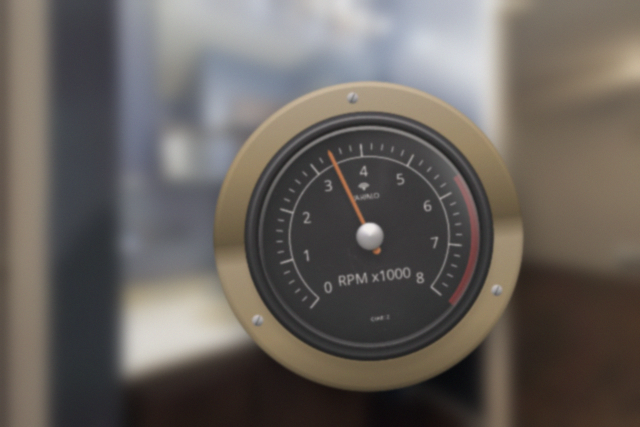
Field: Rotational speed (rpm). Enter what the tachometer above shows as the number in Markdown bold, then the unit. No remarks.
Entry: **3400** rpm
